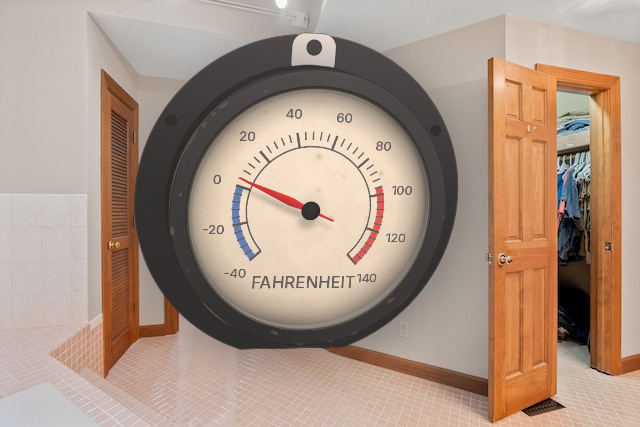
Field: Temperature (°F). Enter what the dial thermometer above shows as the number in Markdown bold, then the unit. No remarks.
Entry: **4** °F
